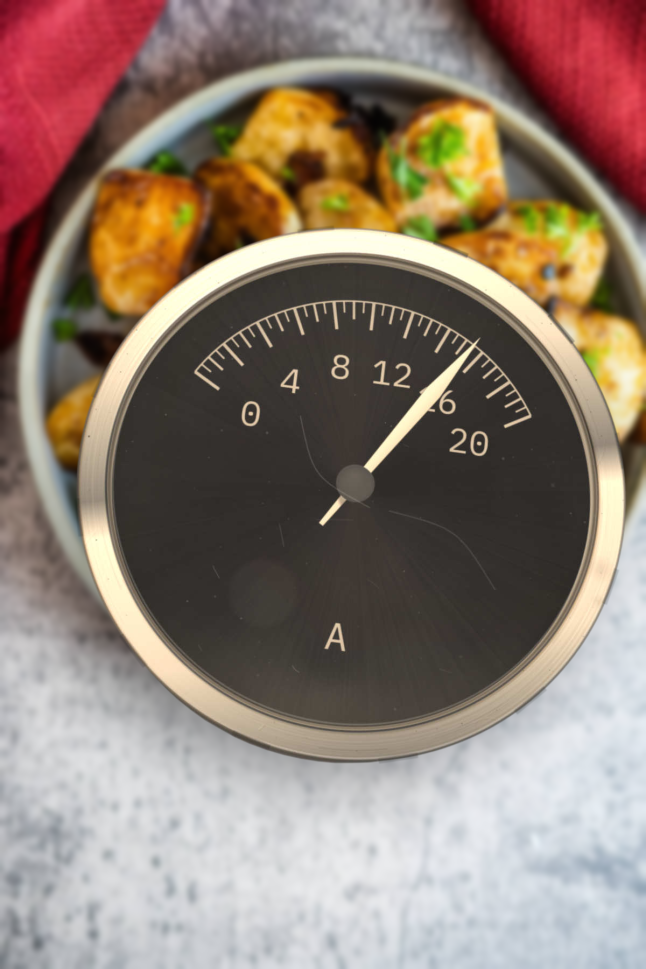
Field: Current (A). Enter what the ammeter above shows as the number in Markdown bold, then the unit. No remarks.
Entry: **15.5** A
